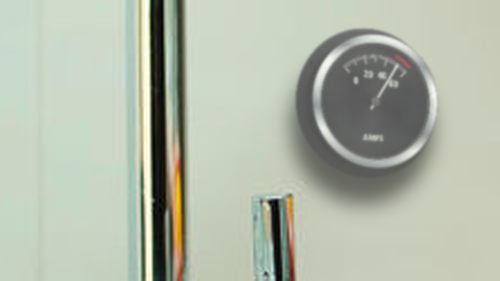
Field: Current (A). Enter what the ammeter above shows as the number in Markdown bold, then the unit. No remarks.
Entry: **50** A
